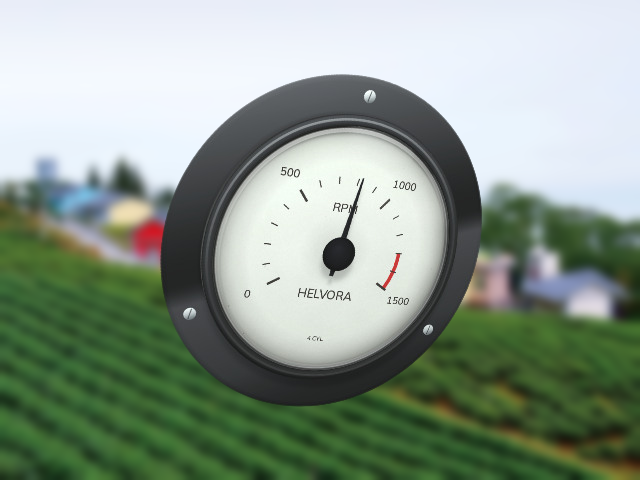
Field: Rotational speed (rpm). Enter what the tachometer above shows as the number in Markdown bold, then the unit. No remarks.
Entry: **800** rpm
